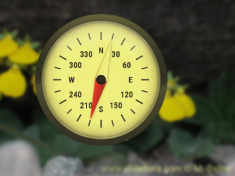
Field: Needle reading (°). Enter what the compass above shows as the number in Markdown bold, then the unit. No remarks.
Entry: **195** °
